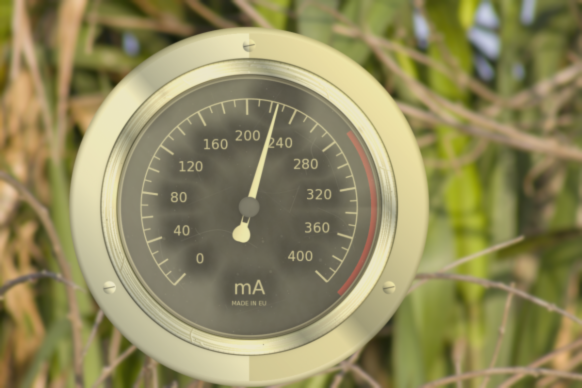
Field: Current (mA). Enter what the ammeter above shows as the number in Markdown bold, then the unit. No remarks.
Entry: **225** mA
